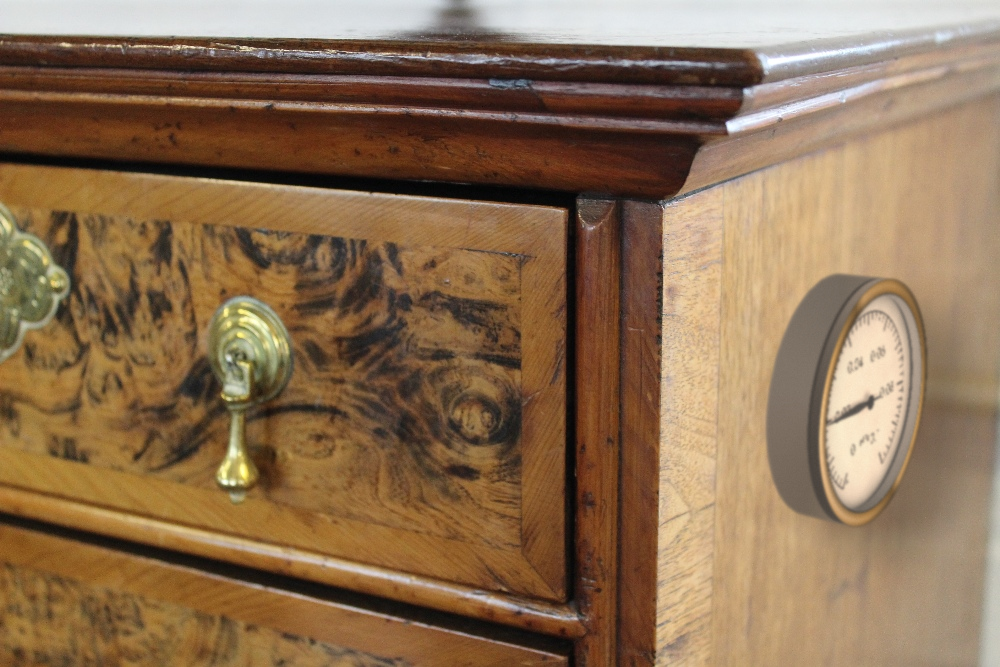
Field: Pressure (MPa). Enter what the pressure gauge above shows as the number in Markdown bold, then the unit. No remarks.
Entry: **0.02** MPa
